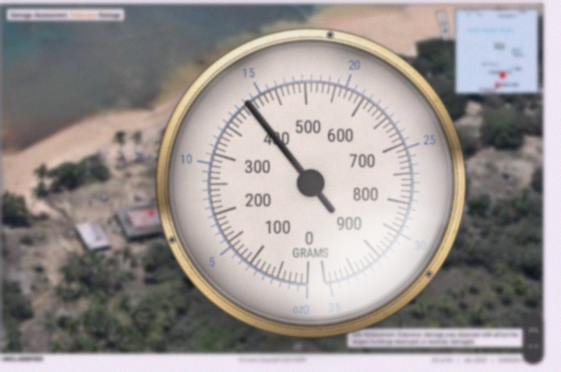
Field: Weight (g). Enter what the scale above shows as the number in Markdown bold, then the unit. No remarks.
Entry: **400** g
